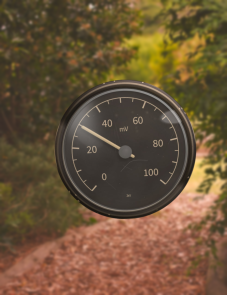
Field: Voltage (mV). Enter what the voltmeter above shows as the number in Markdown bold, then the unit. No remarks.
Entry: **30** mV
